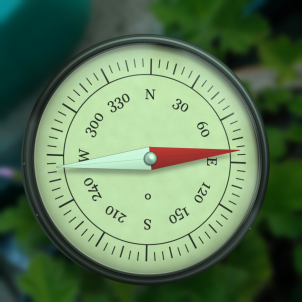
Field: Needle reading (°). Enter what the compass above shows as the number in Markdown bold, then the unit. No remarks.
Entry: **82.5** °
